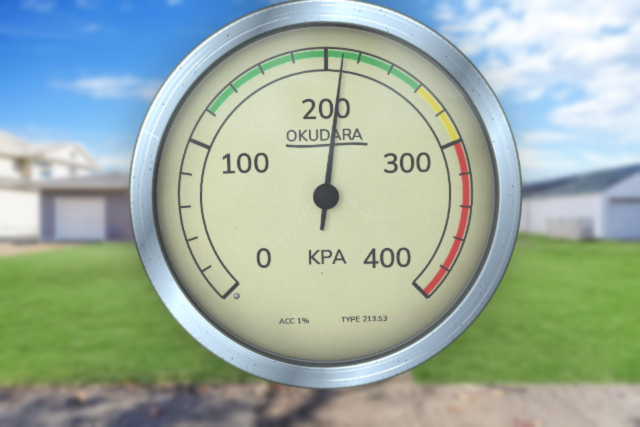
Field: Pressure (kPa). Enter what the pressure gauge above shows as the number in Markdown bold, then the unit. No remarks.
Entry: **210** kPa
